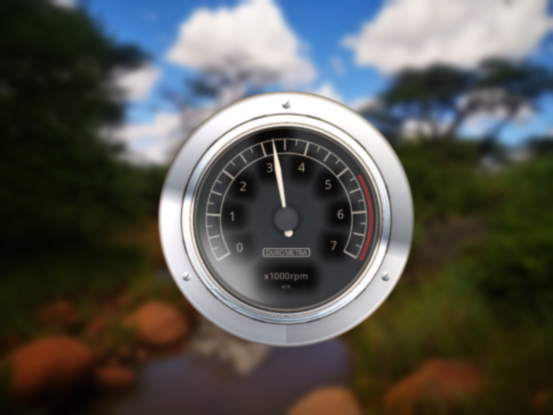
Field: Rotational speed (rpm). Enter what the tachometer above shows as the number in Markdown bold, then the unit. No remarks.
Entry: **3250** rpm
